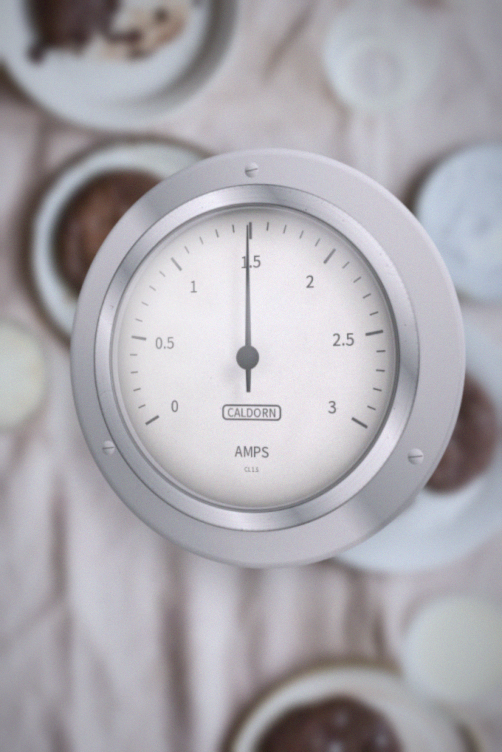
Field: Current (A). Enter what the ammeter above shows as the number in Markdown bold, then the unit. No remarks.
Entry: **1.5** A
